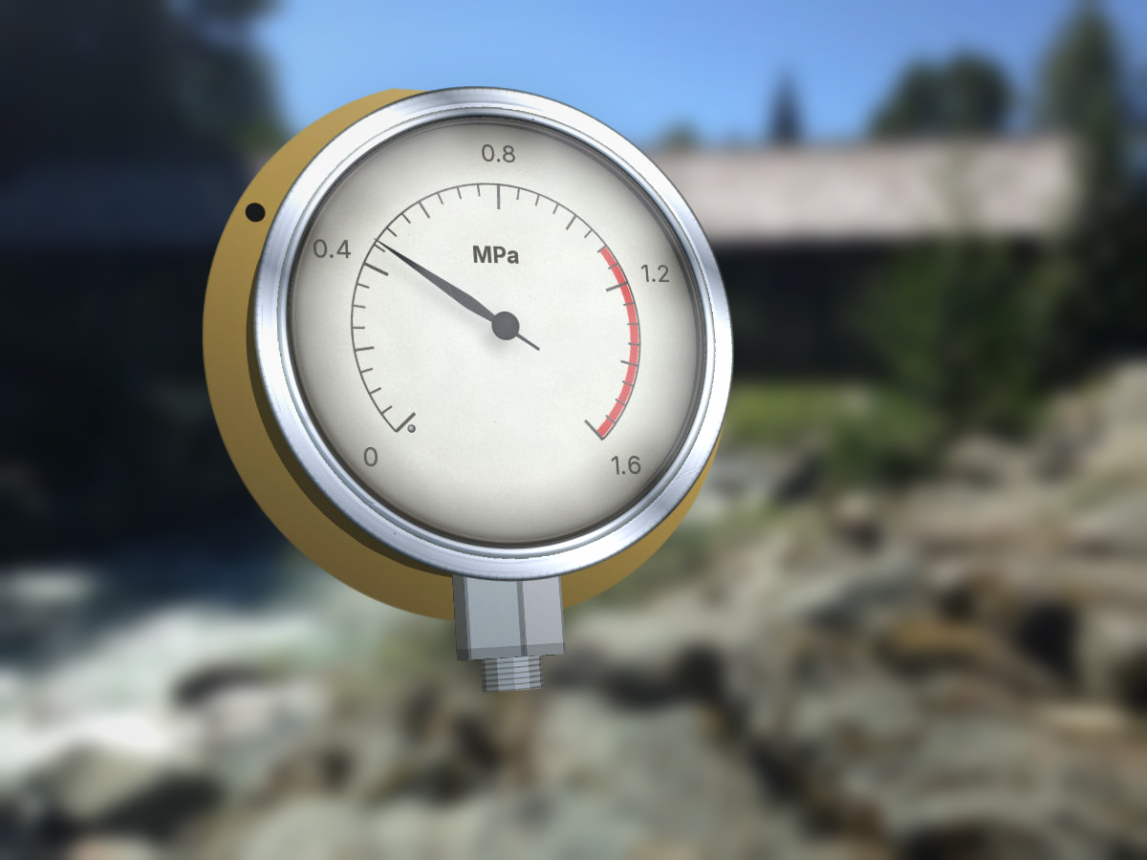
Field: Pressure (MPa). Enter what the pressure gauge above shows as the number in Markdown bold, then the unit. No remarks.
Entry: **0.45** MPa
